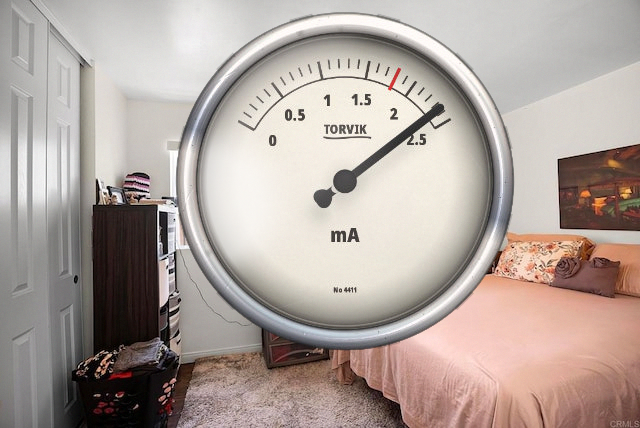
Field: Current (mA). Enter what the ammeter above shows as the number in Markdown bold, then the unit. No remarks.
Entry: **2.35** mA
